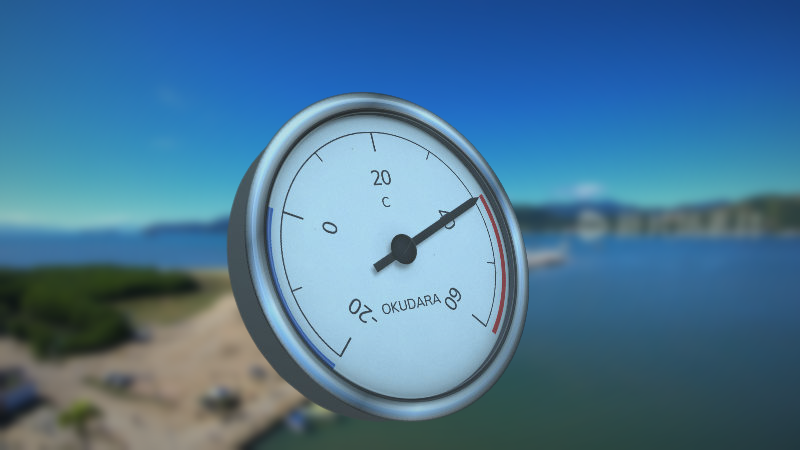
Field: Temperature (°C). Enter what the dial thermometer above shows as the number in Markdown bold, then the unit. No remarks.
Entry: **40** °C
